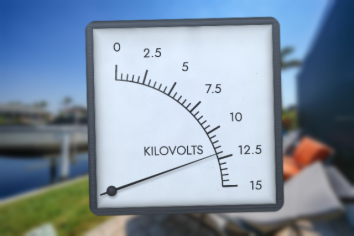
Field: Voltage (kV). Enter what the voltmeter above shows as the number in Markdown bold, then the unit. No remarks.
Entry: **12** kV
